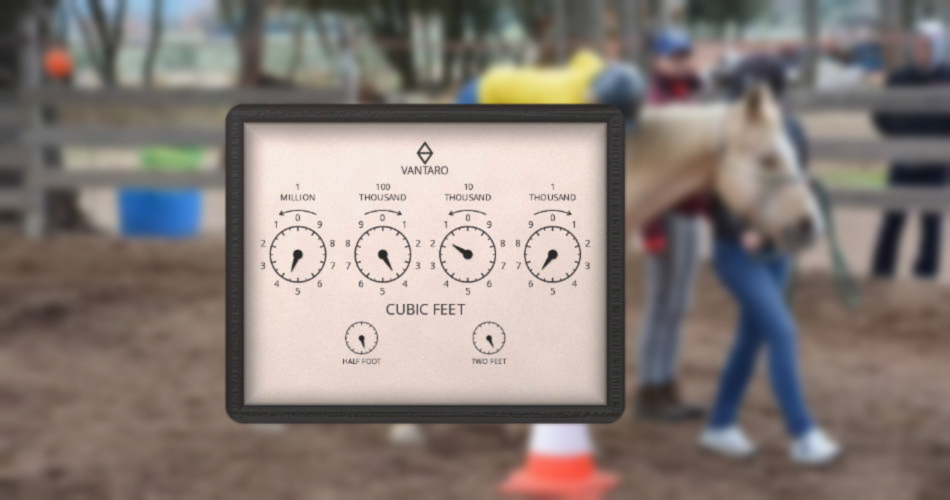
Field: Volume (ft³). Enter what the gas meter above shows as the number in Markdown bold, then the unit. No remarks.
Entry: **441600** ft³
